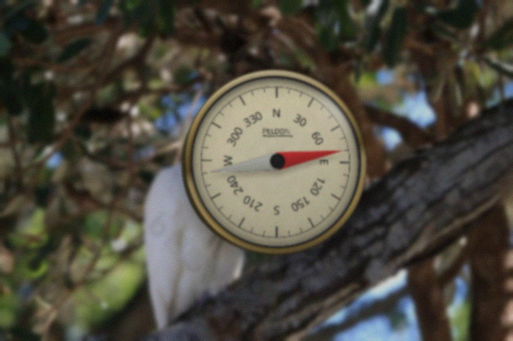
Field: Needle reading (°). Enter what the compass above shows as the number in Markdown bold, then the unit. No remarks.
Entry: **80** °
